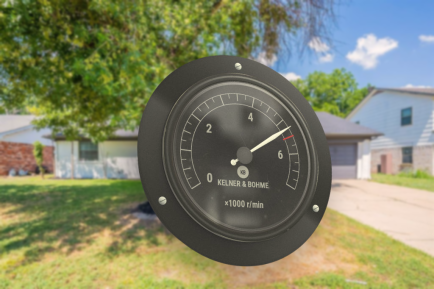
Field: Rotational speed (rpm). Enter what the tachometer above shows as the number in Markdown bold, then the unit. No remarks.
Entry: **5250** rpm
